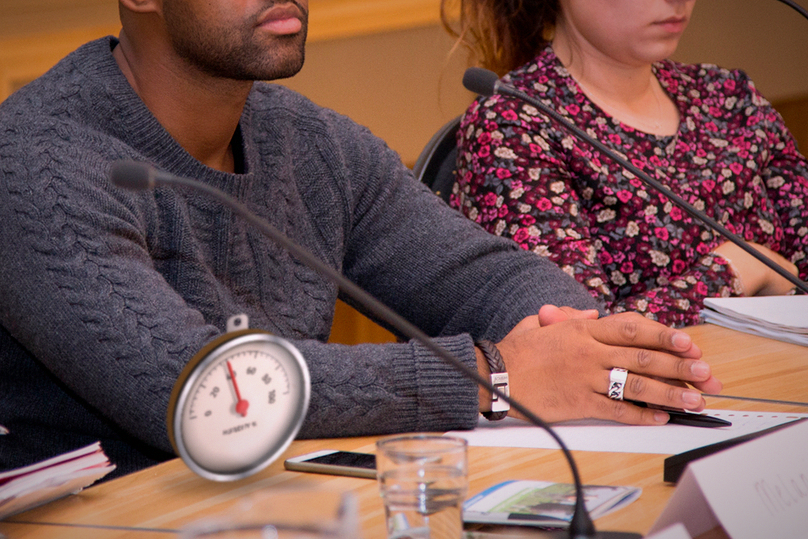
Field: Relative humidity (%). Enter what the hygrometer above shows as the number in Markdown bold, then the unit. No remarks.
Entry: **40** %
